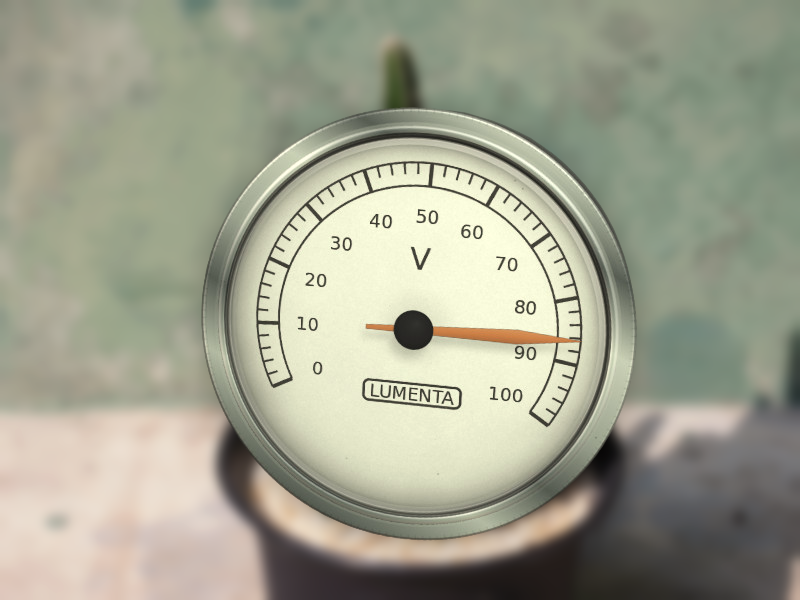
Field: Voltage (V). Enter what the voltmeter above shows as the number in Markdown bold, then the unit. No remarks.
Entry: **86** V
